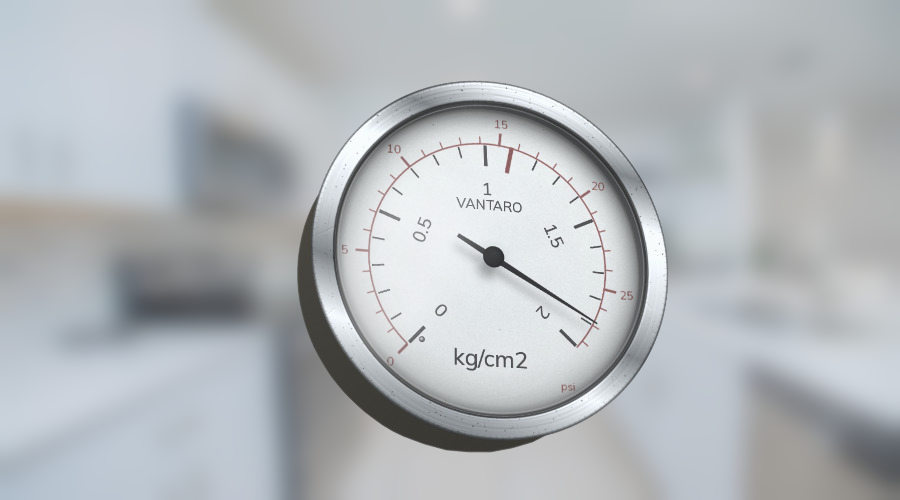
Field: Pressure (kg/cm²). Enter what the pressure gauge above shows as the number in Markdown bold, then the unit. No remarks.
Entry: **1.9** kg/cm²
